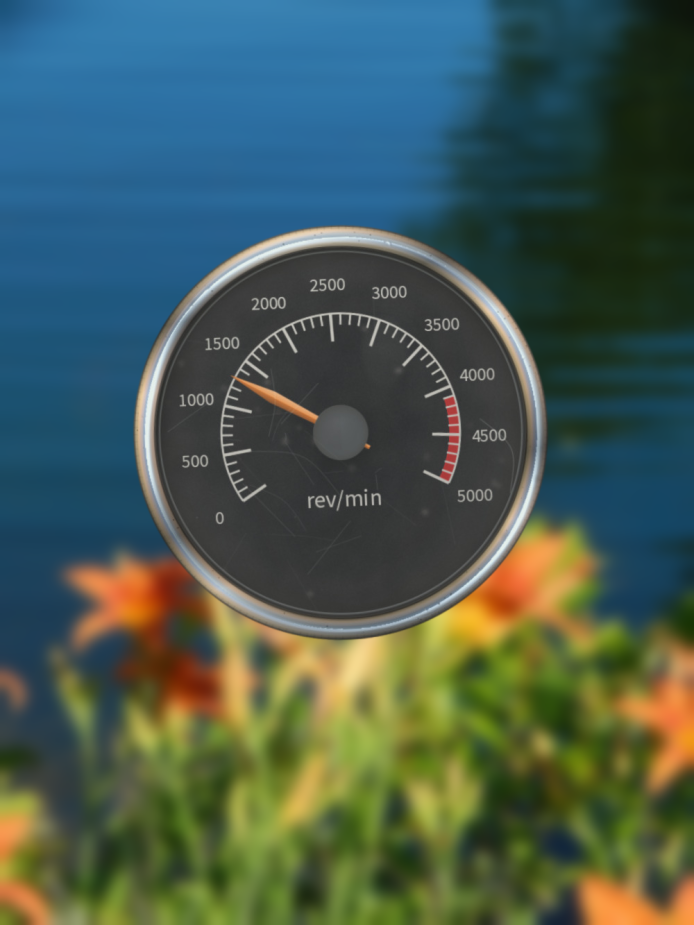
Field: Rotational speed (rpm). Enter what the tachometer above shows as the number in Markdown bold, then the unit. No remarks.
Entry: **1300** rpm
